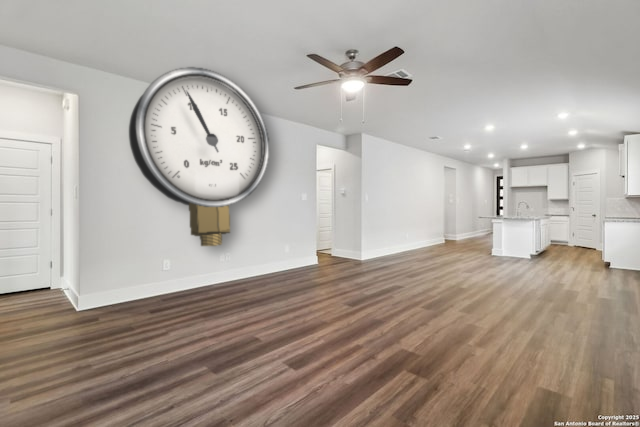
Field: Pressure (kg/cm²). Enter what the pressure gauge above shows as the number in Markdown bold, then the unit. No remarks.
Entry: **10** kg/cm²
